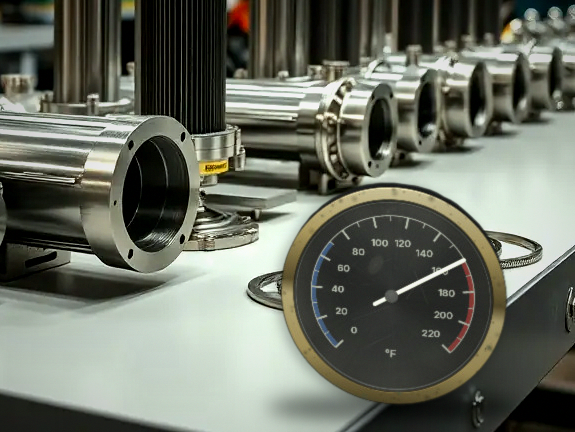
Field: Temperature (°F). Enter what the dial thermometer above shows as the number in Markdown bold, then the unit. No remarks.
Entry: **160** °F
